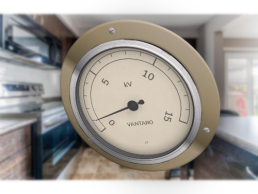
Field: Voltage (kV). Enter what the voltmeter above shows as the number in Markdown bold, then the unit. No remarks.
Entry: **1** kV
